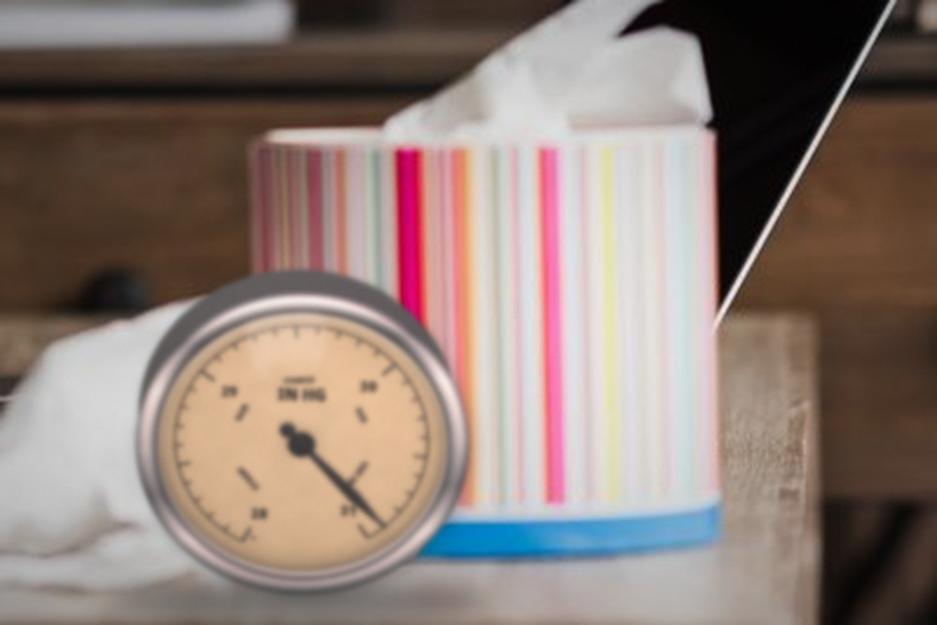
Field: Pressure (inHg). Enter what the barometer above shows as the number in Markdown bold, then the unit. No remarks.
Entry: **30.9** inHg
